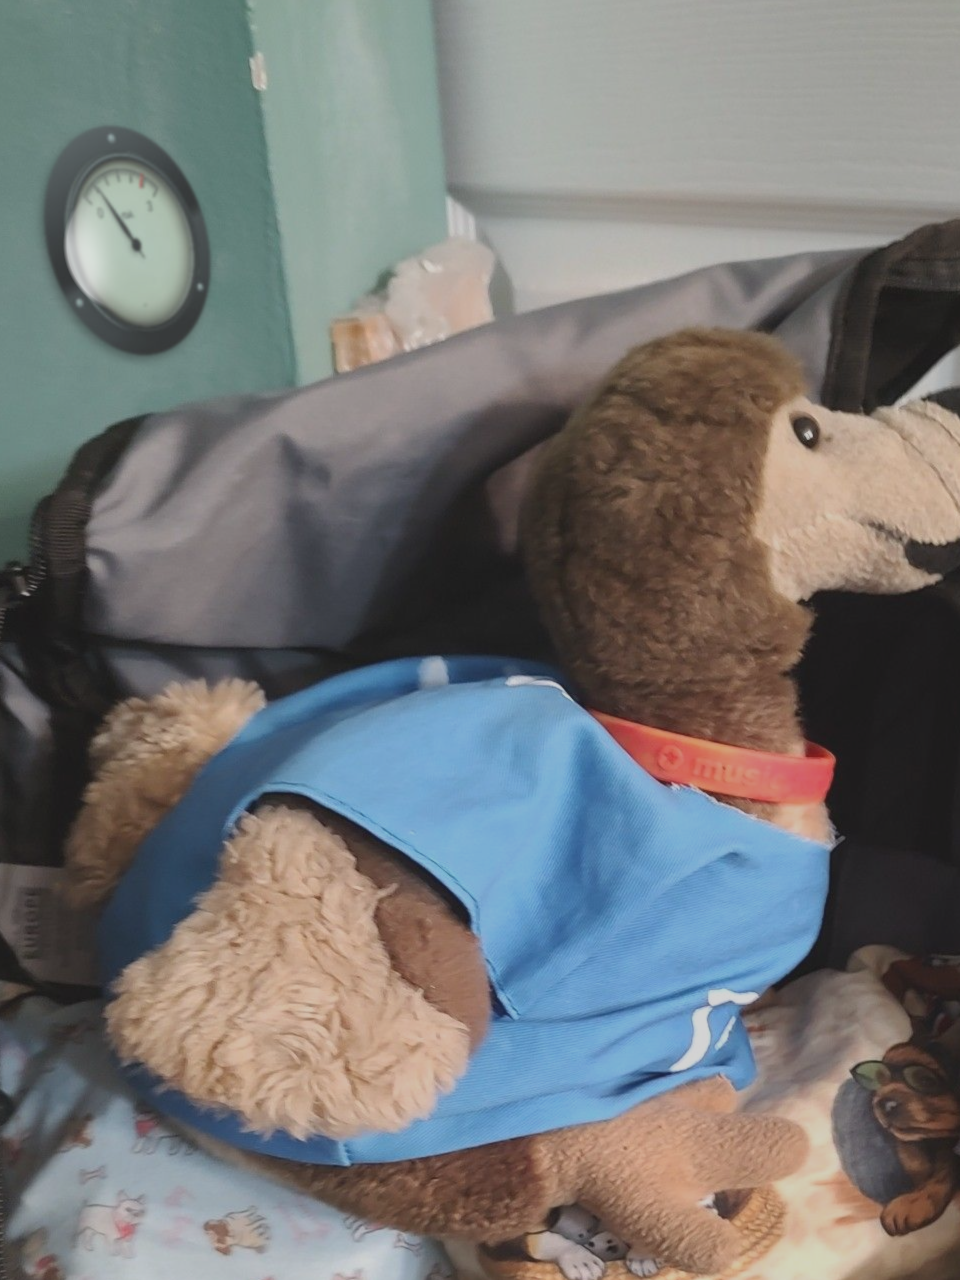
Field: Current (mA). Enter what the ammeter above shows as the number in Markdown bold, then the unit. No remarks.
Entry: **0.5** mA
